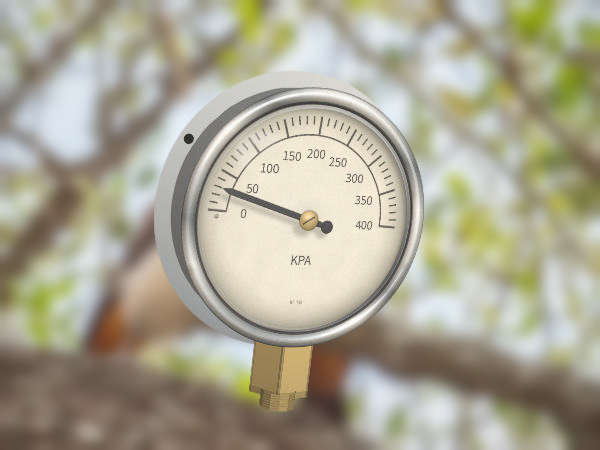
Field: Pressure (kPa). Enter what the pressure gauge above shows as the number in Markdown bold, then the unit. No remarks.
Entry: **30** kPa
